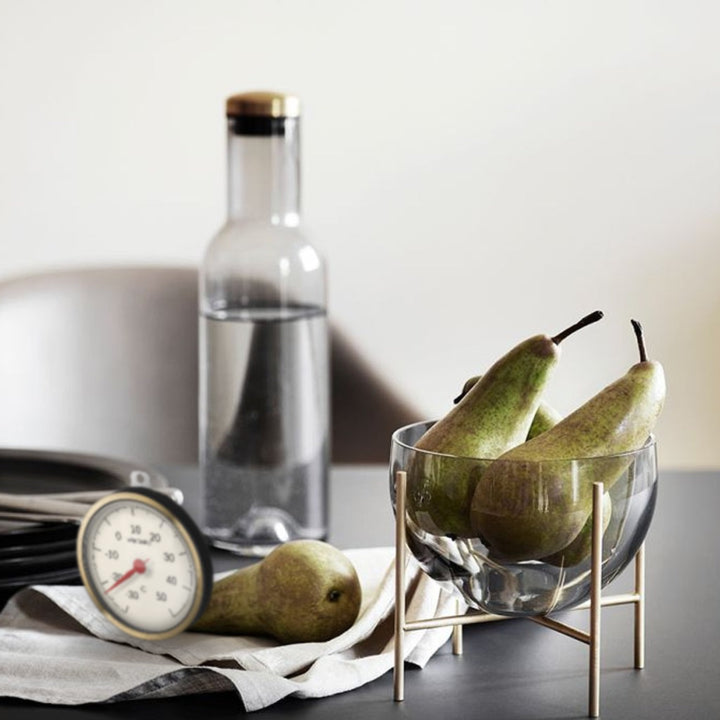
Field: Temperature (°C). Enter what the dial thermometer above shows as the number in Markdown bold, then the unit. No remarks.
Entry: **-22.5** °C
